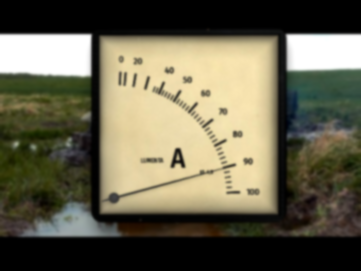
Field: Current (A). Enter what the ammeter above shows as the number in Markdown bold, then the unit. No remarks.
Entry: **90** A
